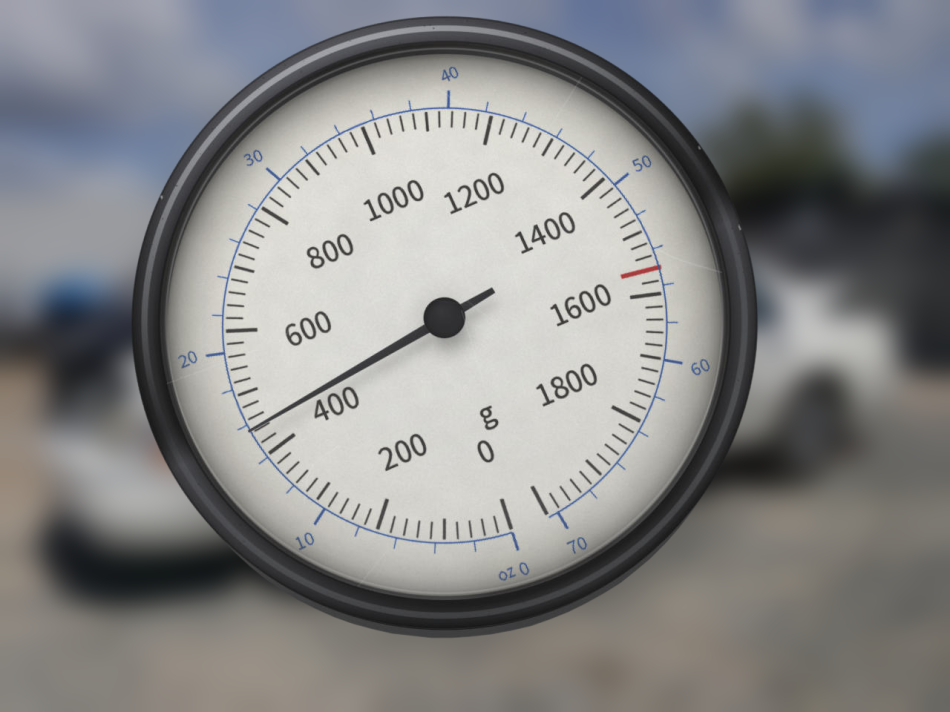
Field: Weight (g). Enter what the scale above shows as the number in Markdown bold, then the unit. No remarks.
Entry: **440** g
